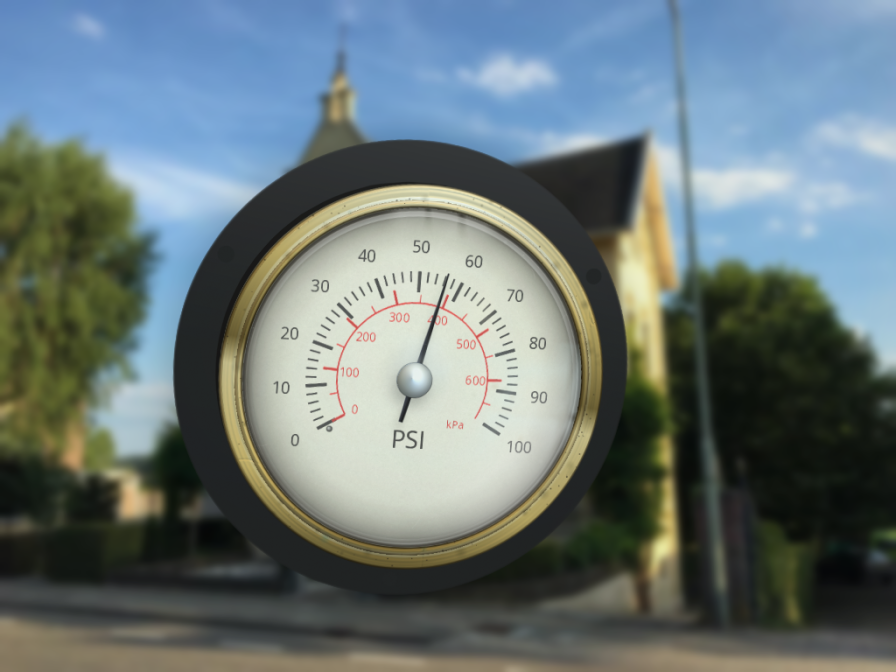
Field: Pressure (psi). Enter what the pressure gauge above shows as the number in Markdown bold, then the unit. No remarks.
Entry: **56** psi
